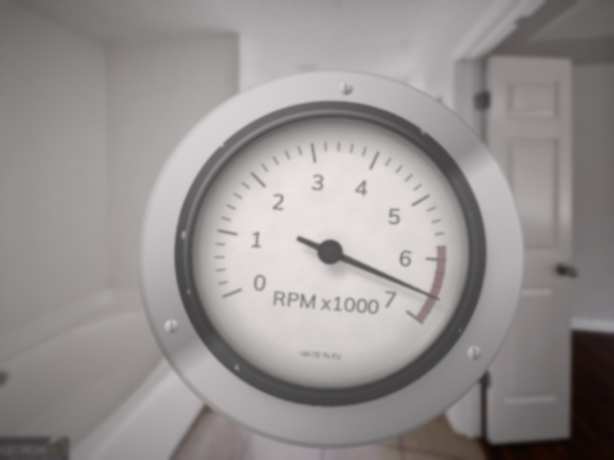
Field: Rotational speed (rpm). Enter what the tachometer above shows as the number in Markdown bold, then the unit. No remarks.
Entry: **6600** rpm
